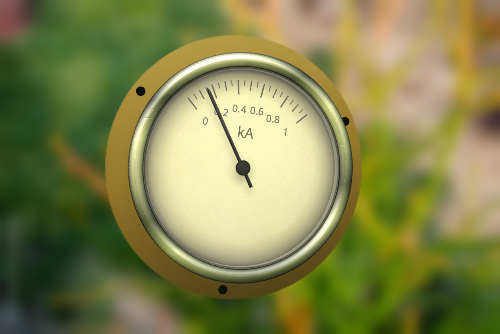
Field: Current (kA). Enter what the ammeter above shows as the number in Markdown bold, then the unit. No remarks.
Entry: **0.15** kA
